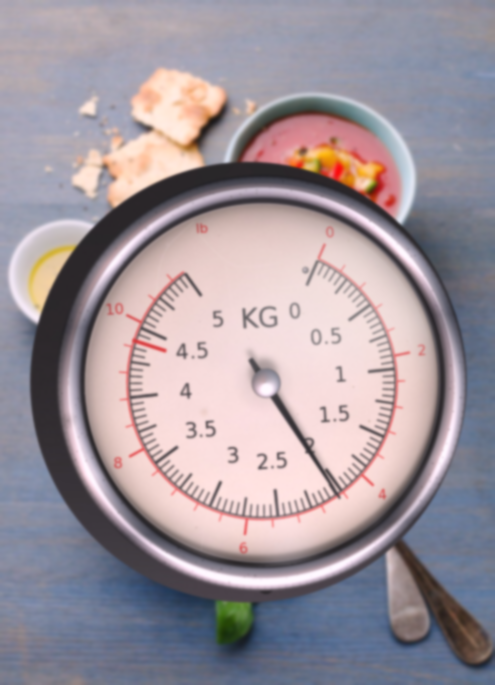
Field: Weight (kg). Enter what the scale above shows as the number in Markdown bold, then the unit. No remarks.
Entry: **2.05** kg
